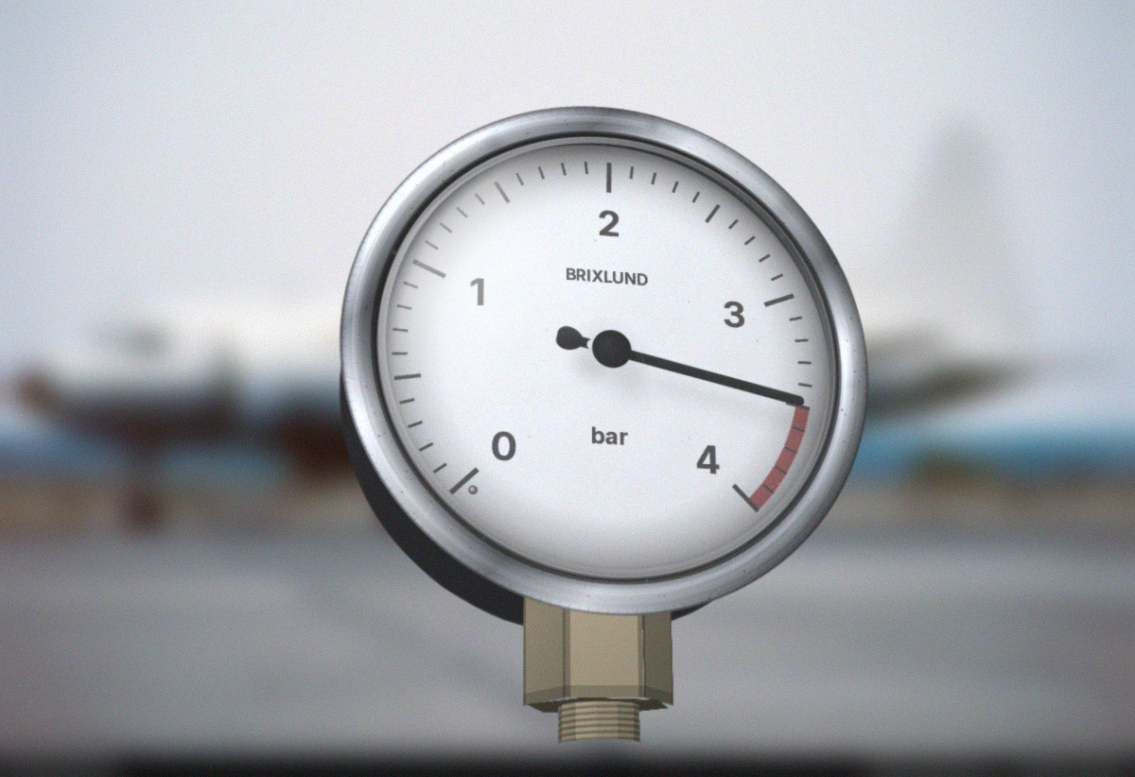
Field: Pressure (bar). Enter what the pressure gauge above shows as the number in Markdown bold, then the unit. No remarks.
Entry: **3.5** bar
